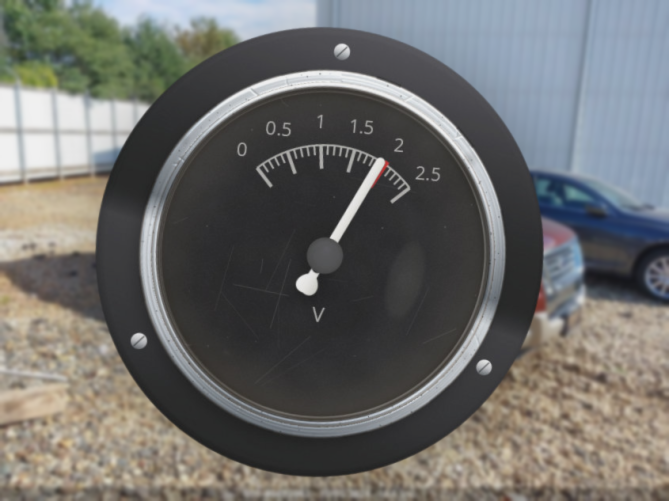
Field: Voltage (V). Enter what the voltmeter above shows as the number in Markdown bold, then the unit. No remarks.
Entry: **1.9** V
